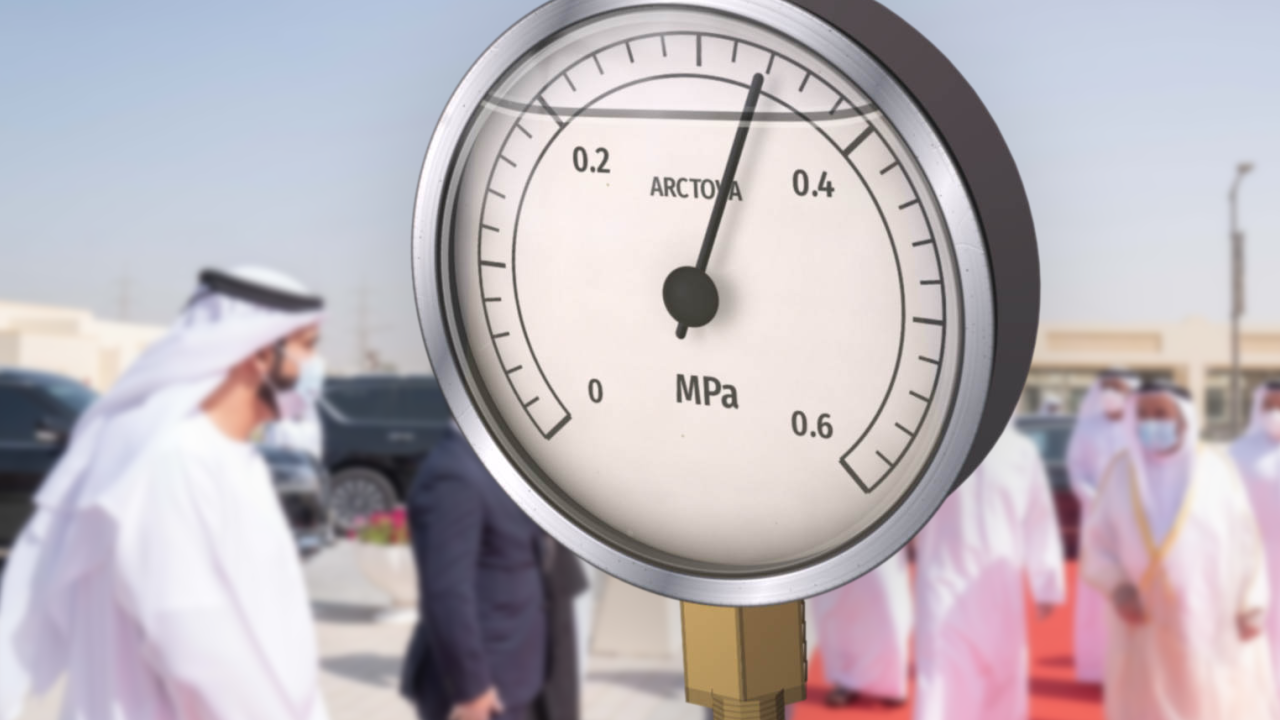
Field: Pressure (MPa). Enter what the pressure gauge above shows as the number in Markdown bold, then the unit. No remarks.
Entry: **0.34** MPa
